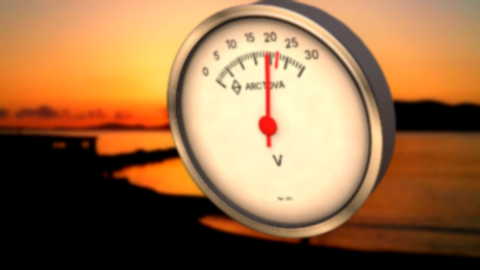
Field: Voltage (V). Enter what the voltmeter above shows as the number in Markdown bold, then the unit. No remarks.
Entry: **20** V
